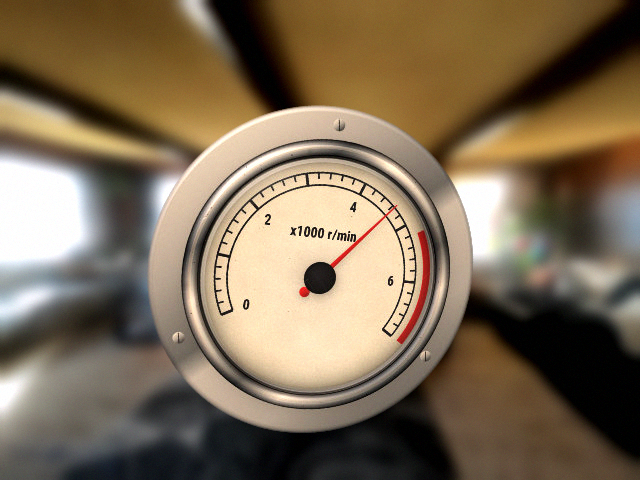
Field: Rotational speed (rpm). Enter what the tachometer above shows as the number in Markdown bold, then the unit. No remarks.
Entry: **4600** rpm
